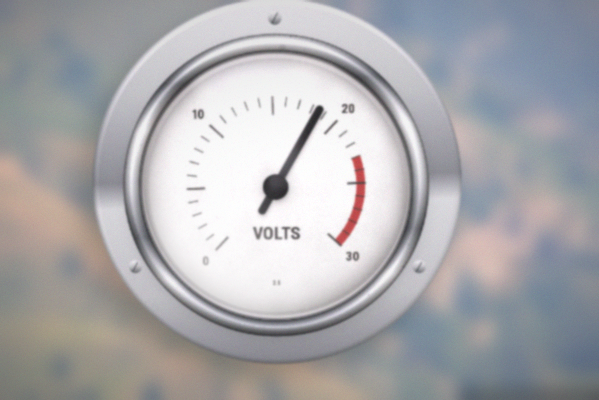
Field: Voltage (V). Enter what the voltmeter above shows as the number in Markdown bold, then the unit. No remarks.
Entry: **18.5** V
